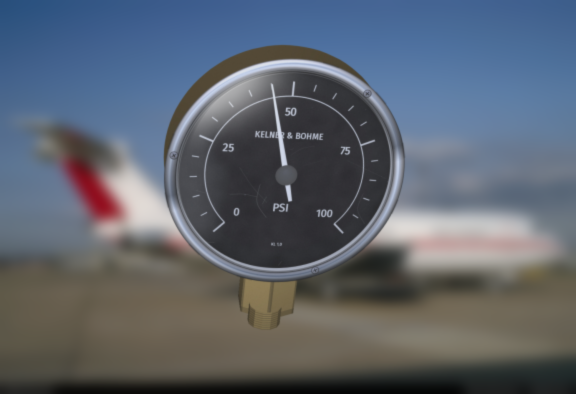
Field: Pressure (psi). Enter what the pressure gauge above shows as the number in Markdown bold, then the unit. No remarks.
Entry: **45** psi
